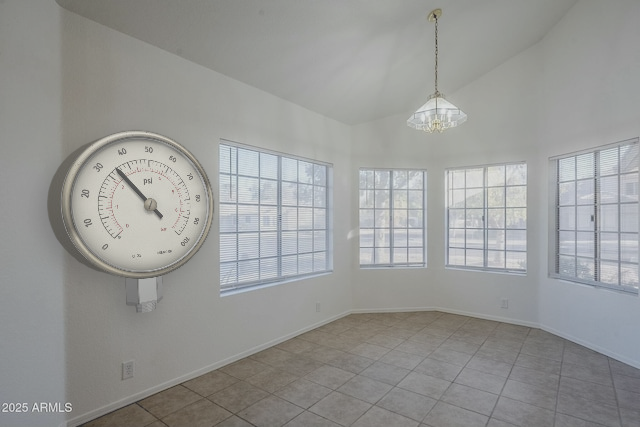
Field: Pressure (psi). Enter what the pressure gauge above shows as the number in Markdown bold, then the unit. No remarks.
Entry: **34** psi
